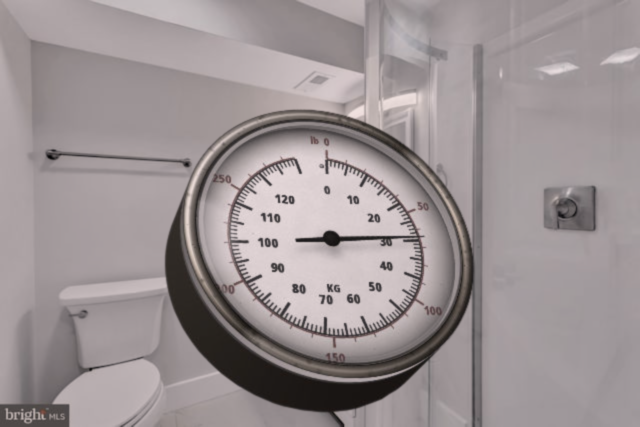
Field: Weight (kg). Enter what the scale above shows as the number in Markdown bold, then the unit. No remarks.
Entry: **30** kg
